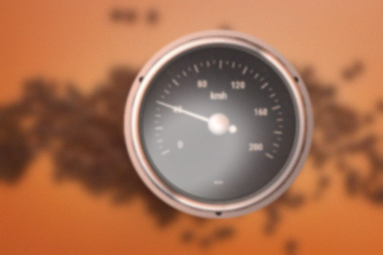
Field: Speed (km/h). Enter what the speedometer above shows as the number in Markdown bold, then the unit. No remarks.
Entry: **40** km/h
